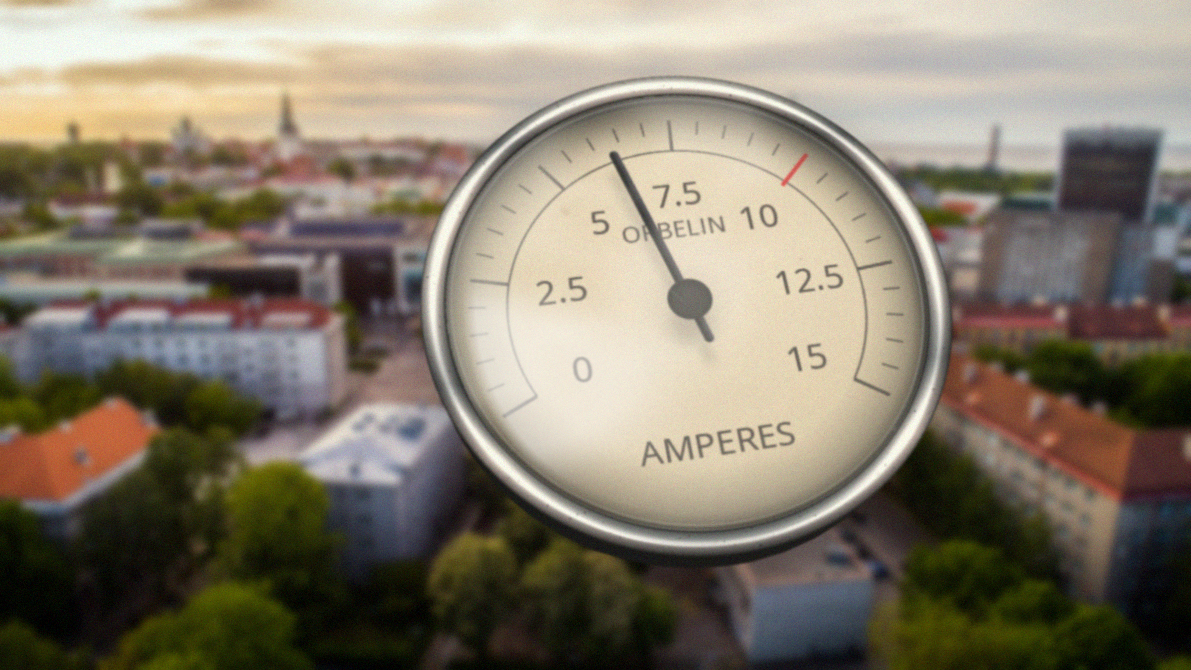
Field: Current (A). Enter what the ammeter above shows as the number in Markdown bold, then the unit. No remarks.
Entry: **6.25** A
